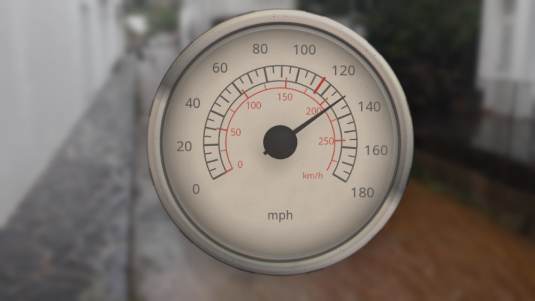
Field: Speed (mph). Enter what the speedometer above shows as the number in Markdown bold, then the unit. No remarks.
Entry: **130** mph
